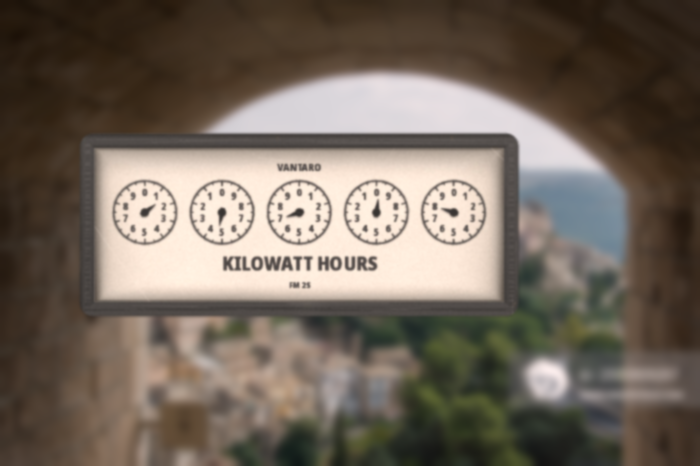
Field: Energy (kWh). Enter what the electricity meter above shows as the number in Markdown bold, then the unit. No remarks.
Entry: **14698** kWh
